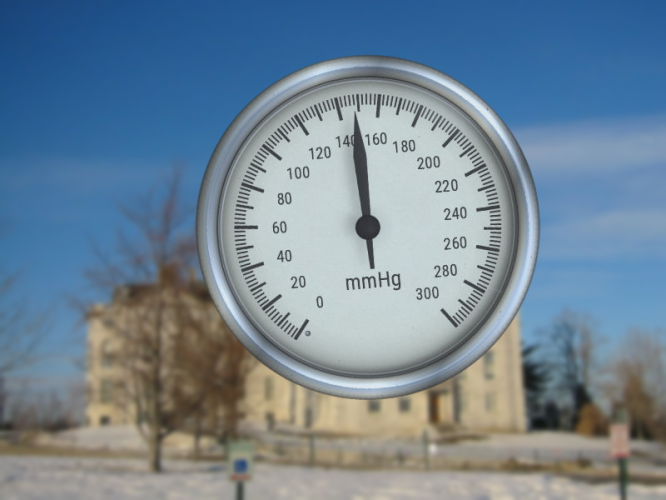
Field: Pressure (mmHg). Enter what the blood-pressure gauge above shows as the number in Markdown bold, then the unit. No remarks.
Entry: **148** mmHg
